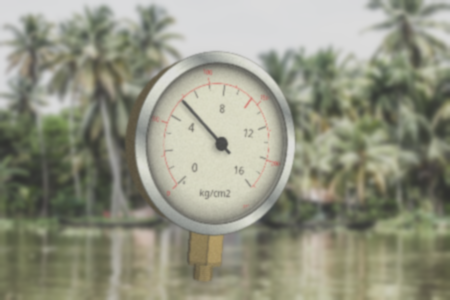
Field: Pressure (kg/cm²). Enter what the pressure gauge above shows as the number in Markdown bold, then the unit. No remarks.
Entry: **5** kg/cm²
